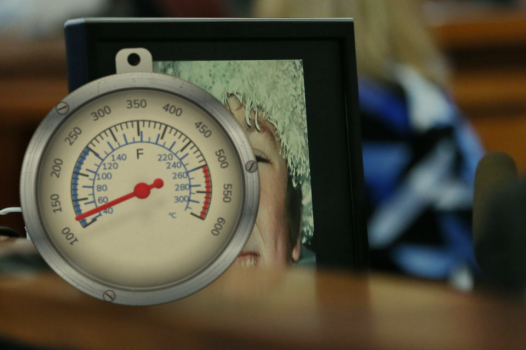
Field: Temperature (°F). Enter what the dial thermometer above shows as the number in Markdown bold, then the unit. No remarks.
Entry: **120** °F
